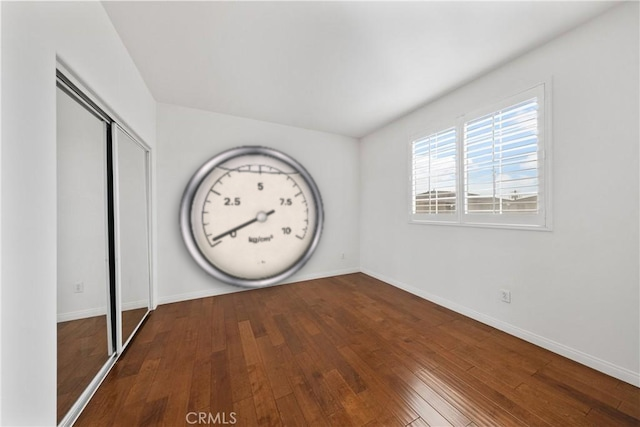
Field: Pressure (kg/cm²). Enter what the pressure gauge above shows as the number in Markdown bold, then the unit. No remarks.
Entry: **0.25** kg/cm²
